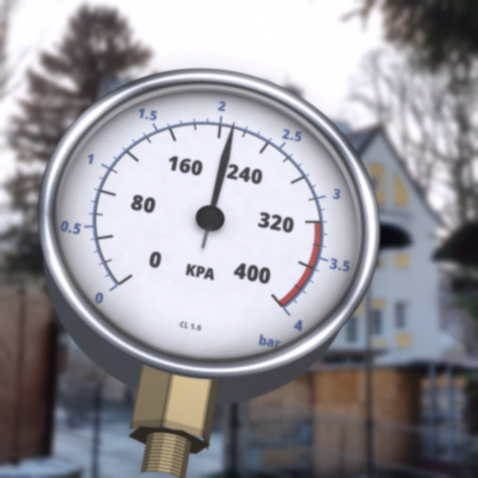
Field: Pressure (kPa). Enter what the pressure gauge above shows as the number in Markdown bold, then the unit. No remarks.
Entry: **210** kPa
